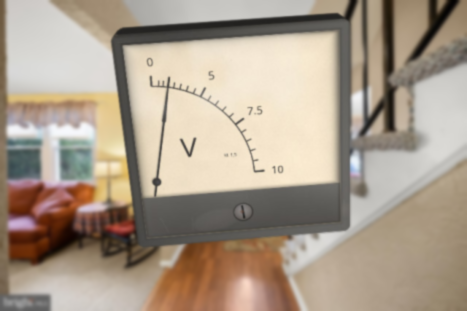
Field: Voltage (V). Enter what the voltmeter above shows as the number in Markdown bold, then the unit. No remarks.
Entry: **2.5** V
